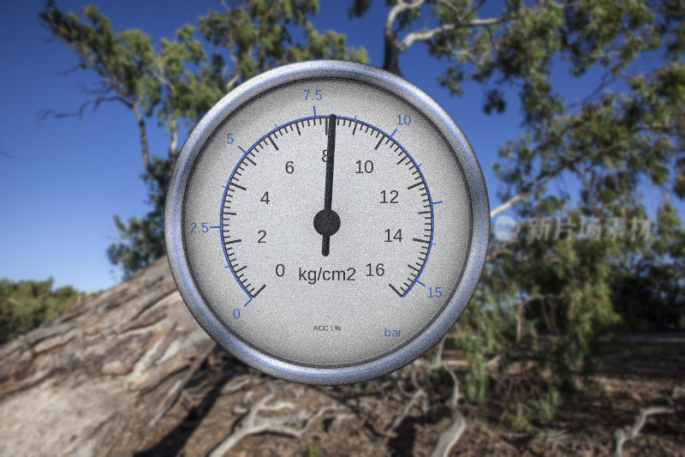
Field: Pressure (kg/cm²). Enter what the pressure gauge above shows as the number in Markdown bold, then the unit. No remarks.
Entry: **8.2** kg/cm²
